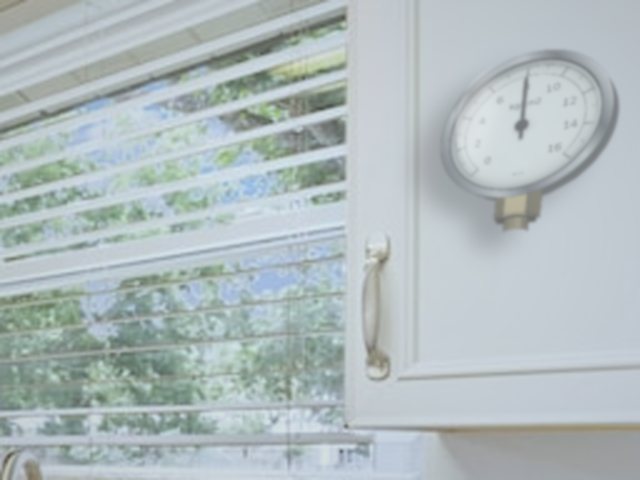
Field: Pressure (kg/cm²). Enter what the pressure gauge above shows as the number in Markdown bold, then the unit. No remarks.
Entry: **8** kg/cm²
